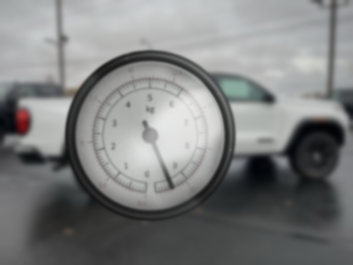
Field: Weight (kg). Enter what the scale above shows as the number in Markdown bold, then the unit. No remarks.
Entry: **9.5** kg
